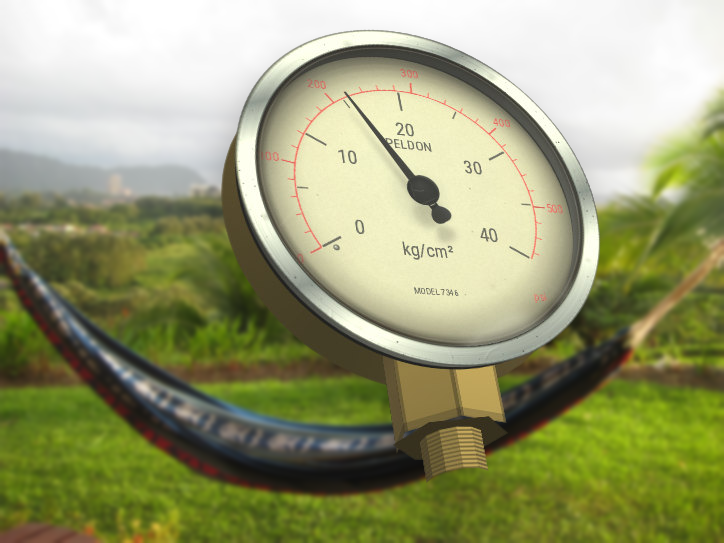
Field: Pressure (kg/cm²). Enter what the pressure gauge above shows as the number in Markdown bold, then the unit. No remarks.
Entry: **15** kg/cm²
